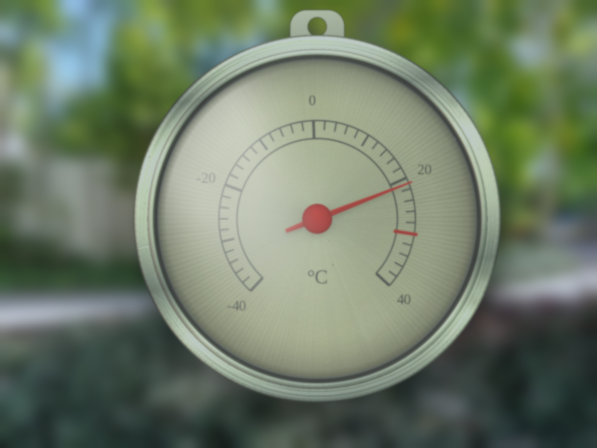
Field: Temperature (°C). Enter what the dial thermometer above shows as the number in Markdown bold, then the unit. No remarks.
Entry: **21** °C
